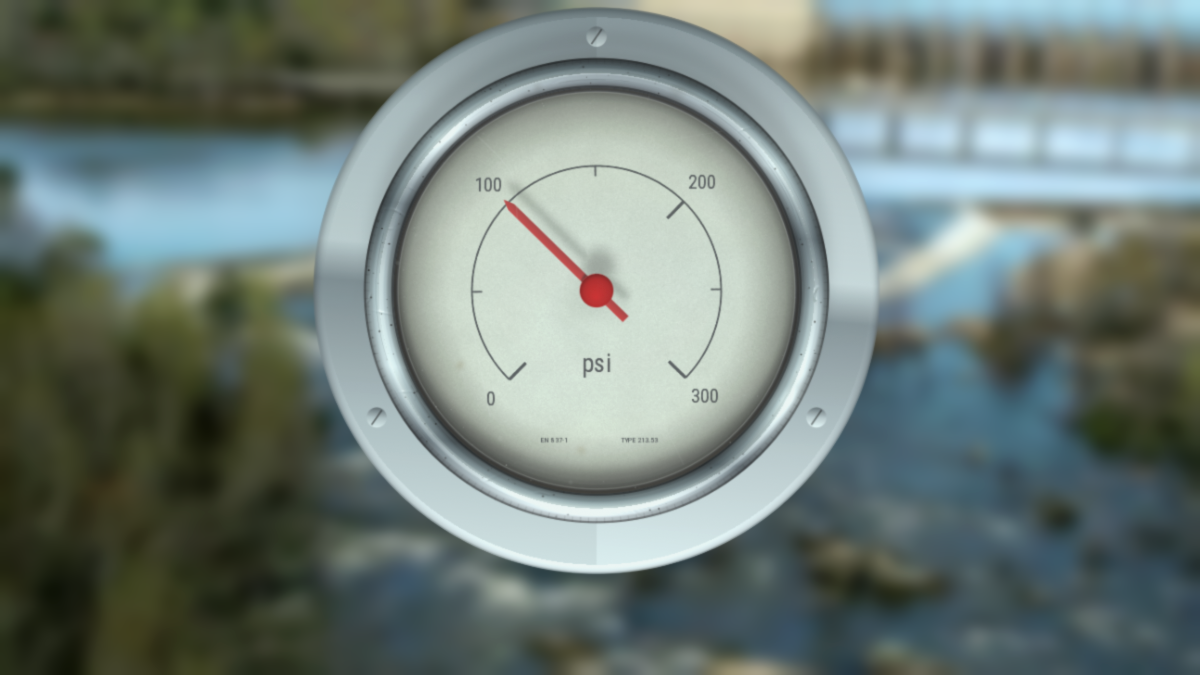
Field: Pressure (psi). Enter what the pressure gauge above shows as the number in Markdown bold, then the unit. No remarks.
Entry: **100** psi
